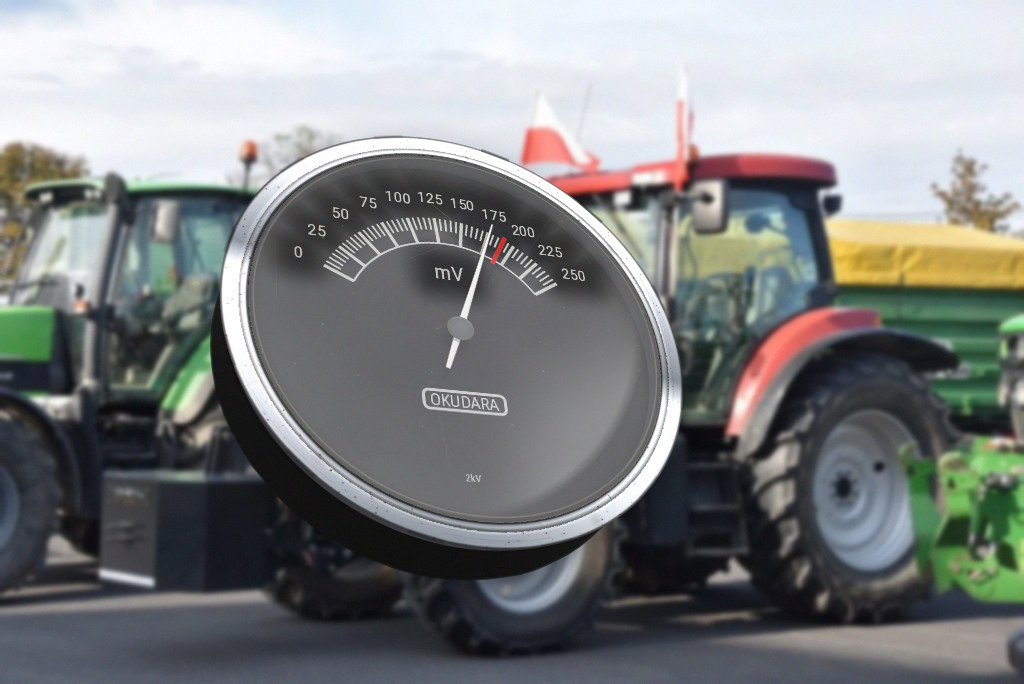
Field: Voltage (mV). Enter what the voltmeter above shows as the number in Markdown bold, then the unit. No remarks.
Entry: **175** mV
